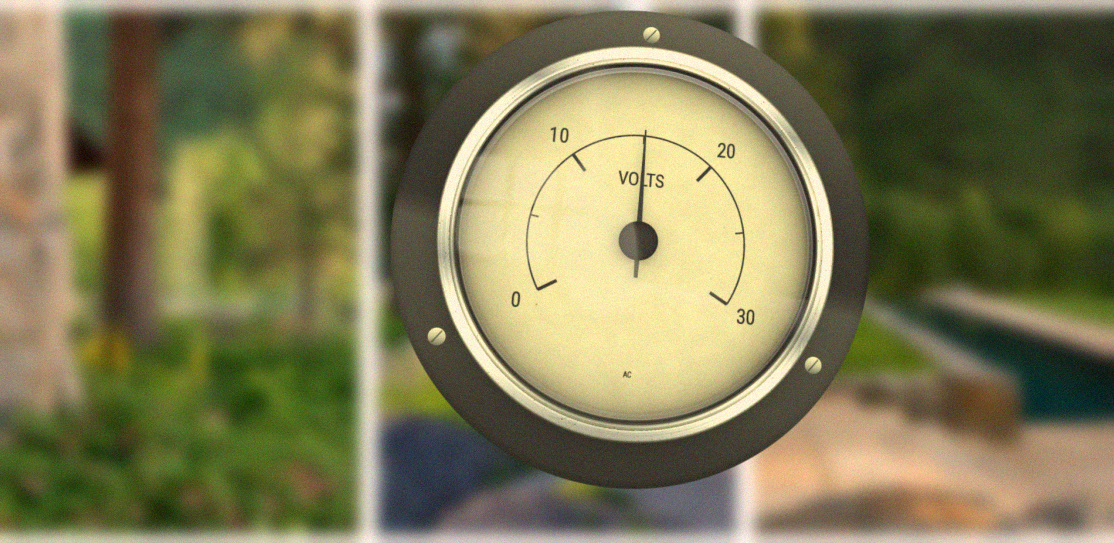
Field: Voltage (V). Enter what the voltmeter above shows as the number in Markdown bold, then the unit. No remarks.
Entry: **15** V
